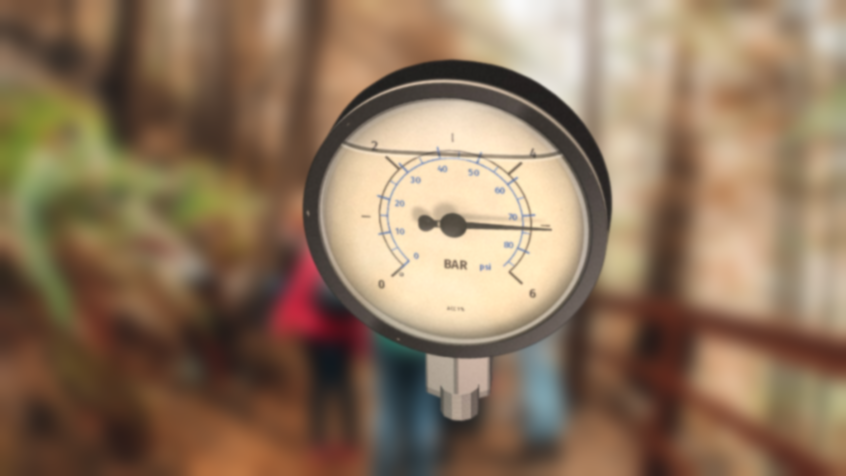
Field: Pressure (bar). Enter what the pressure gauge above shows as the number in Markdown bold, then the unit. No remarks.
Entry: **5** bar
